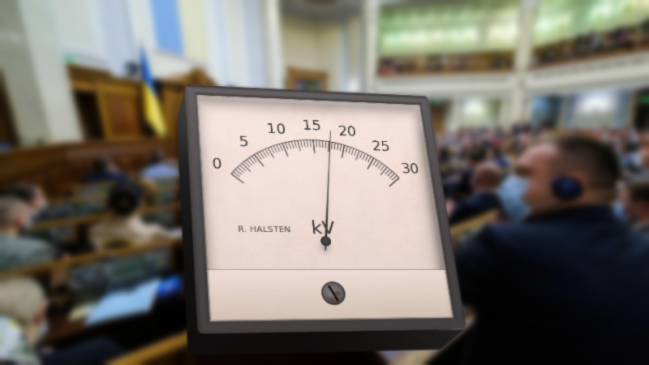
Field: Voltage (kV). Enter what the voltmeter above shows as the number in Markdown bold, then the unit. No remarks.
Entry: **17.5** kV
